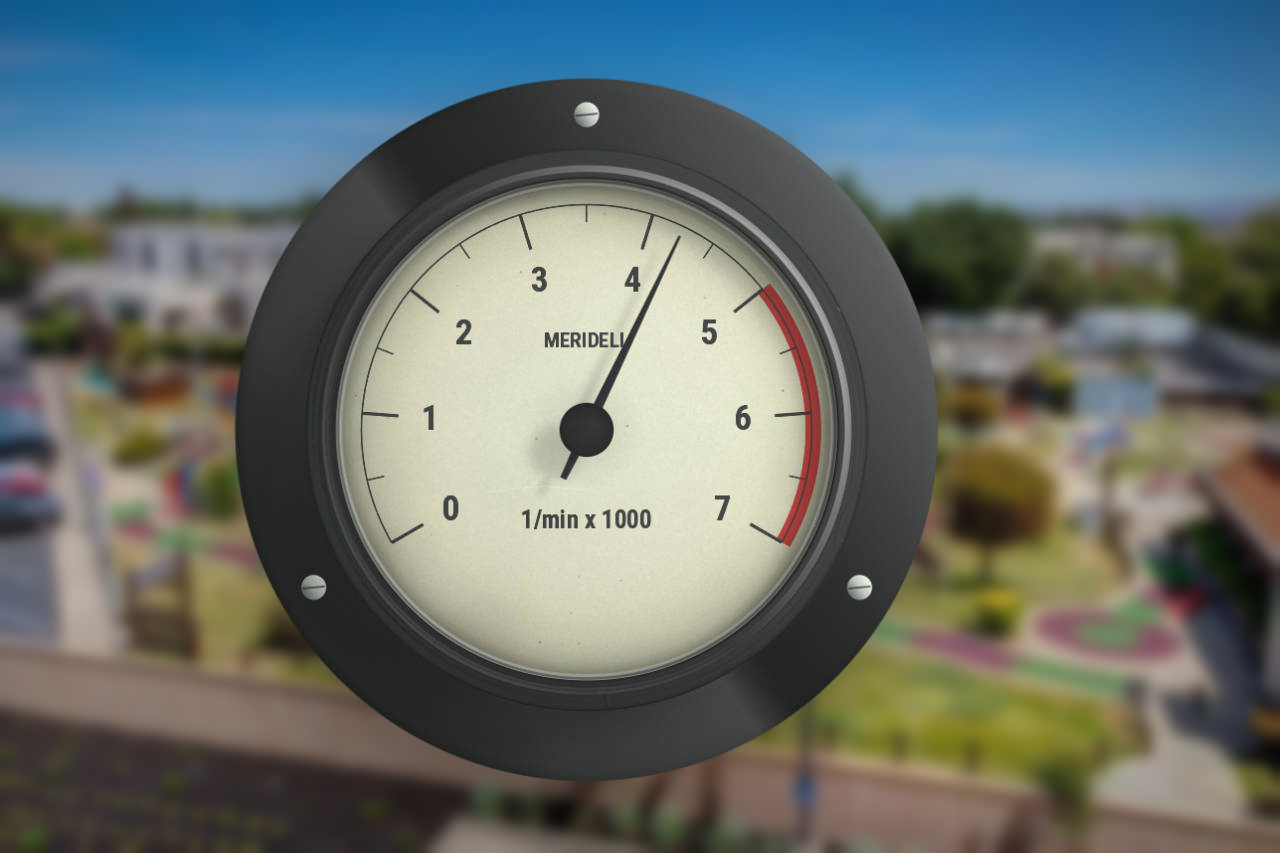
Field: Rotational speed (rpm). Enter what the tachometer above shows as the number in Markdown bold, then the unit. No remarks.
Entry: **4250** rpm
